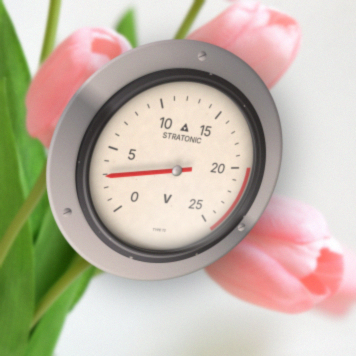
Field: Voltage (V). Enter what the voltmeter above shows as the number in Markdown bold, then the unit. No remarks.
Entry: **3** V
